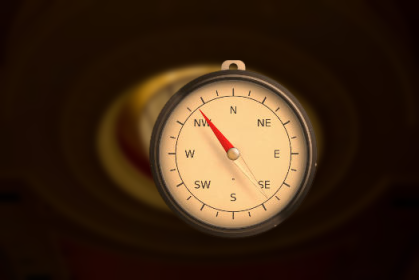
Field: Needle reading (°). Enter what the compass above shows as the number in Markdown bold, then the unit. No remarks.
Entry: **322.5** °
